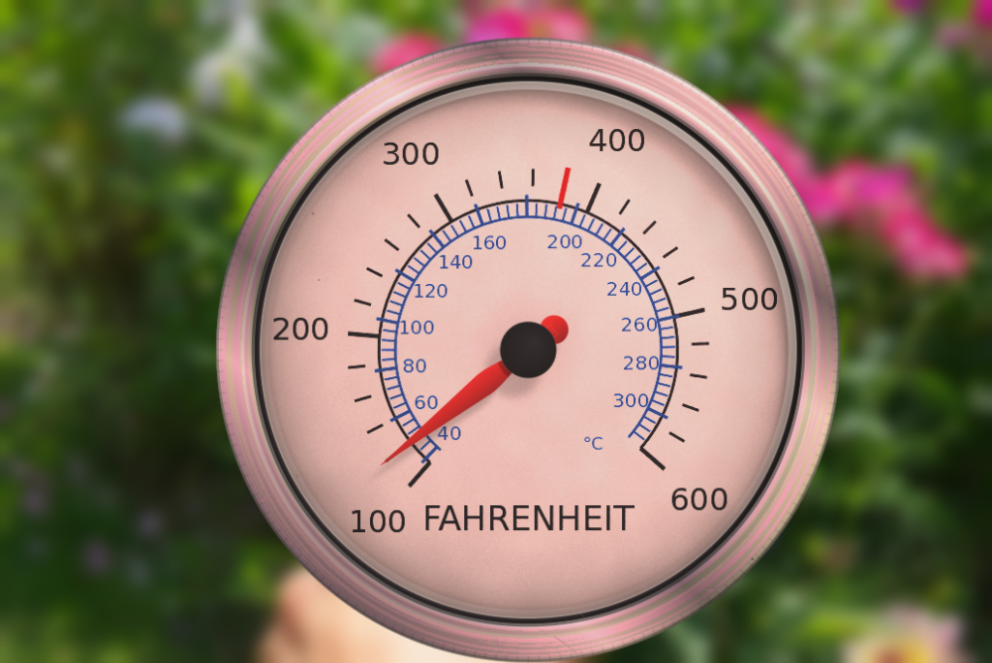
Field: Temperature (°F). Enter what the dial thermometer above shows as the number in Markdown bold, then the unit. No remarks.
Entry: **120** °F
